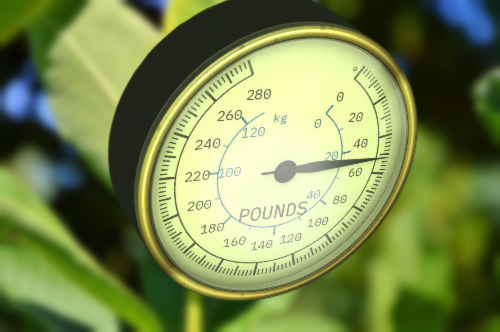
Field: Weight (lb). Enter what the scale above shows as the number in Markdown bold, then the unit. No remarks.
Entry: **50** lb
